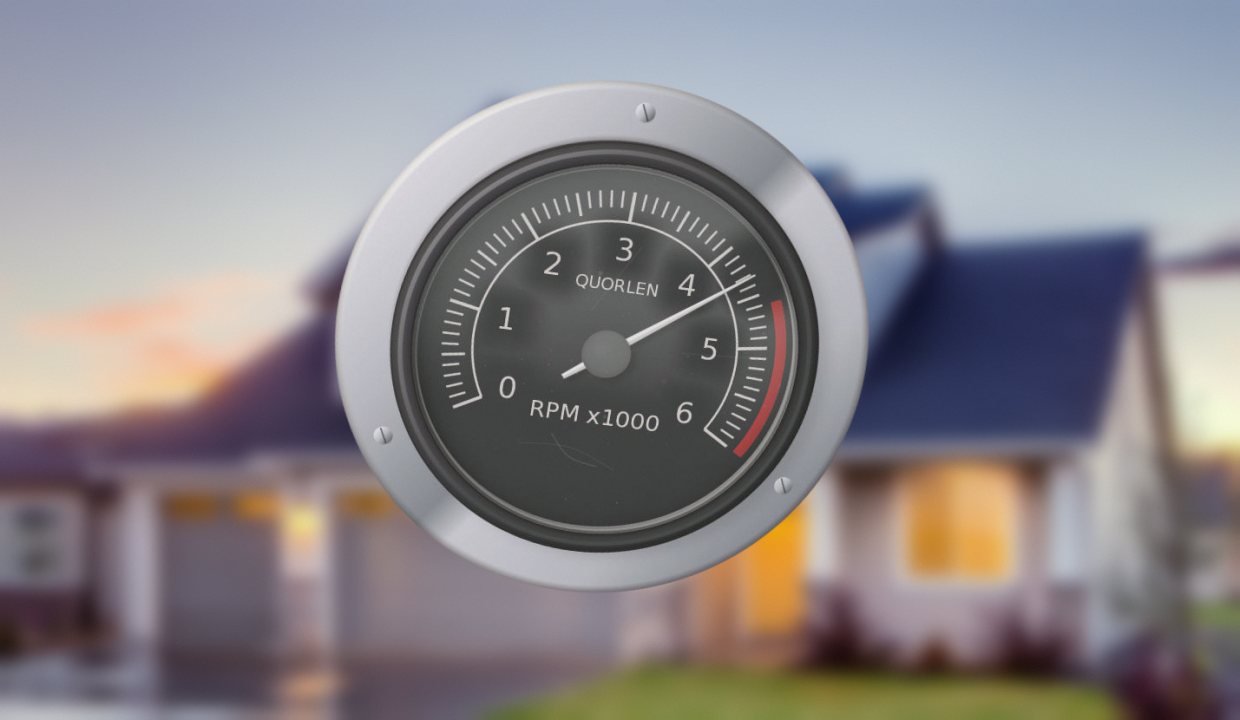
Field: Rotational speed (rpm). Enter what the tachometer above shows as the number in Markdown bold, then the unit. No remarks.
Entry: **4300** rpm
